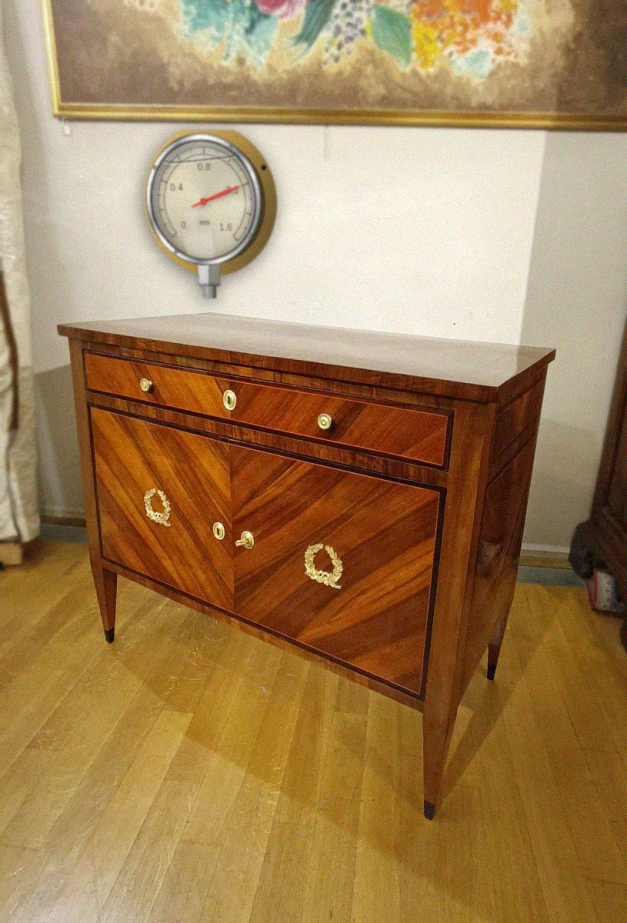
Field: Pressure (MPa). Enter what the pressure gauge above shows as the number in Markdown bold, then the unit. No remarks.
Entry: **1.2** MPa
